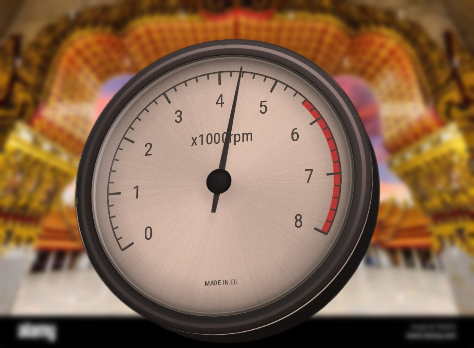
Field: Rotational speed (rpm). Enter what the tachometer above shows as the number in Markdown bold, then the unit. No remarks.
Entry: **4400** rpm
